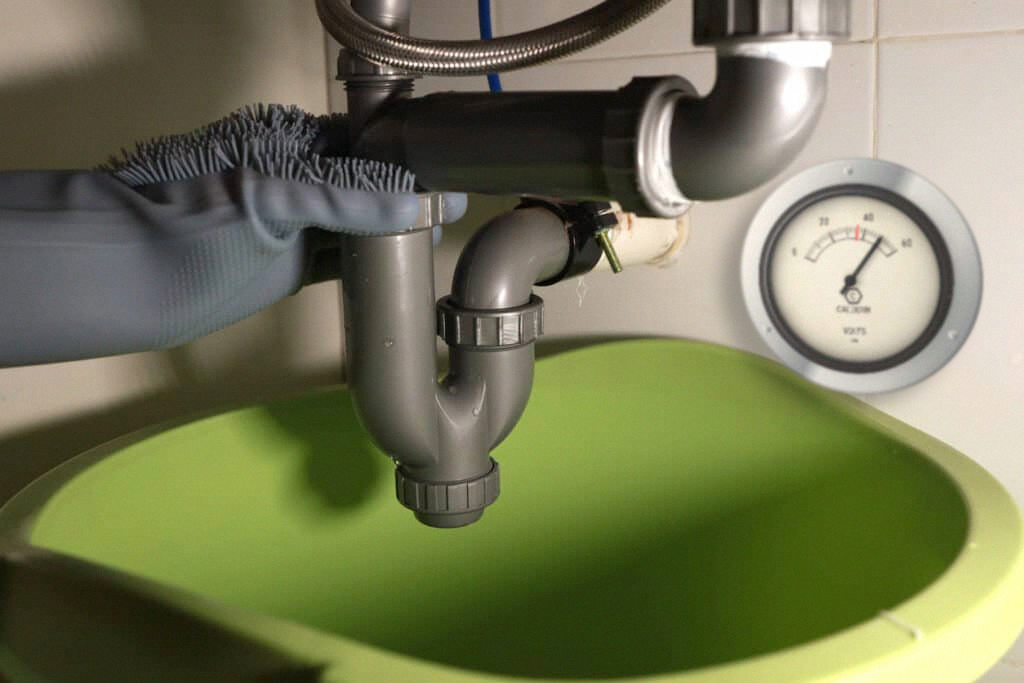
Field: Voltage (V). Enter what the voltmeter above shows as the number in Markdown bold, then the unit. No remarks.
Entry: **50** V
